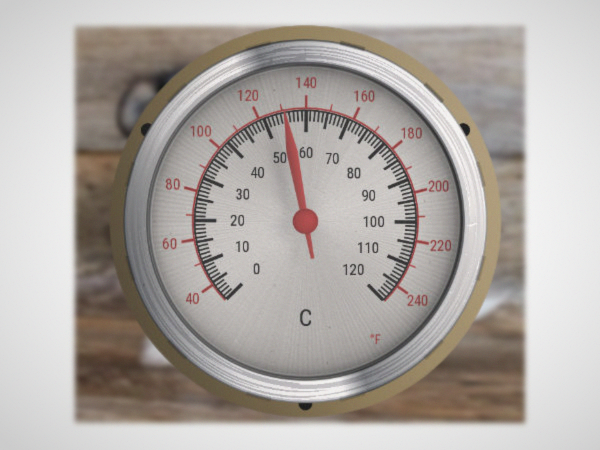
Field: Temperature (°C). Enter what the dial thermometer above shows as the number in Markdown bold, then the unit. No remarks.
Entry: **55** °C
